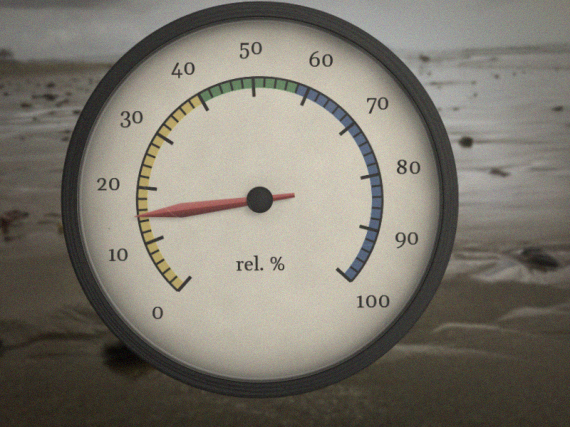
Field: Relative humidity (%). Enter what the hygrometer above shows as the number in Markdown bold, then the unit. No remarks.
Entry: **15** %
